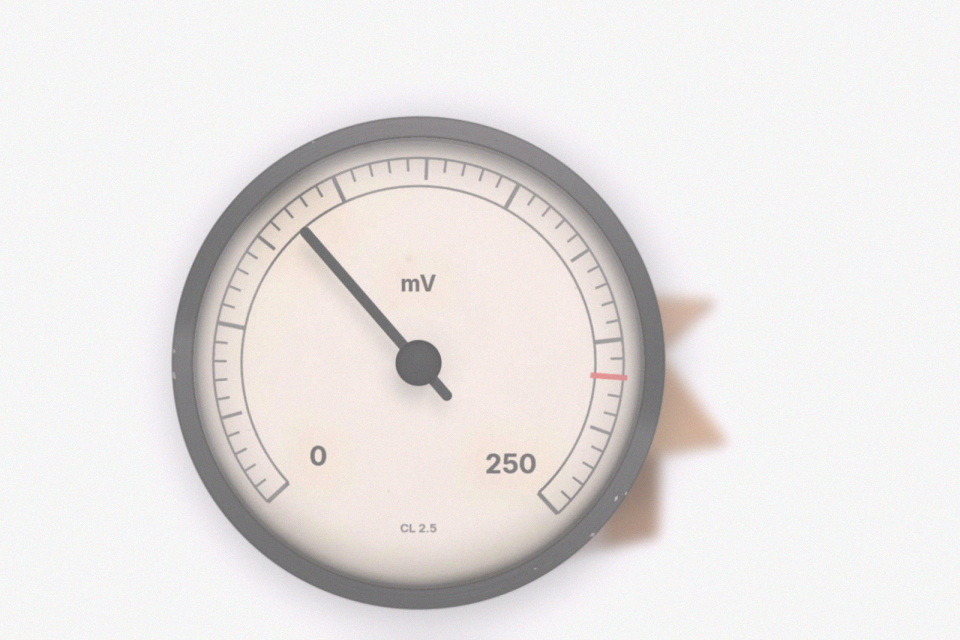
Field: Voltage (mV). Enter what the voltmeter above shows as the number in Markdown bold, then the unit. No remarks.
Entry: **85** mV
